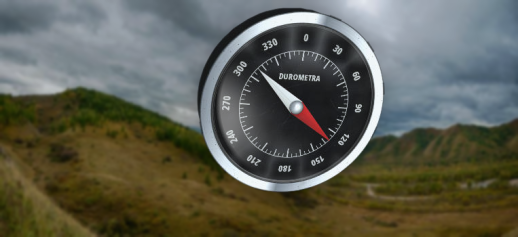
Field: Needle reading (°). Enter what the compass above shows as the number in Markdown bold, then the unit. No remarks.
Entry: **130** °
